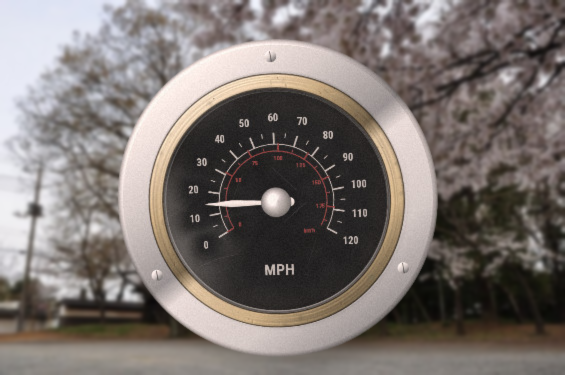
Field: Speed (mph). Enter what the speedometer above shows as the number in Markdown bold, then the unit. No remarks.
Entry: **15** mph
